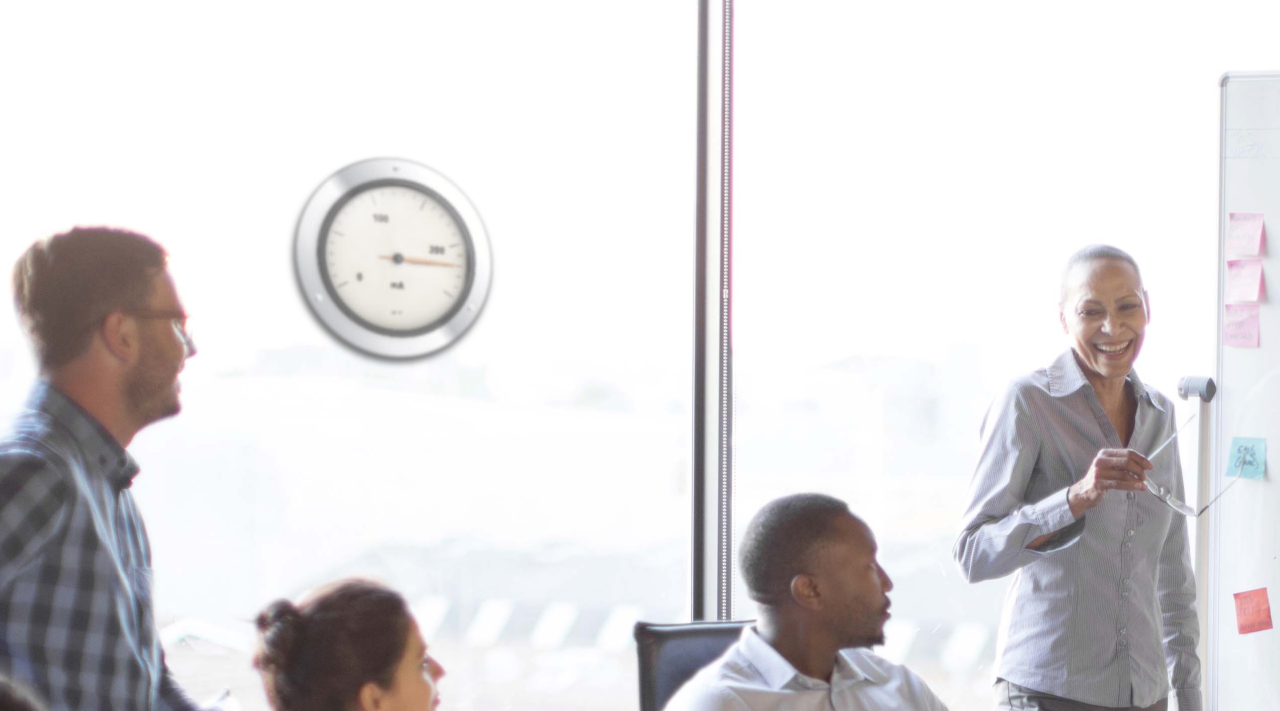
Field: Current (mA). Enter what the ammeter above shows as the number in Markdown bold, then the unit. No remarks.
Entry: **220** mA
